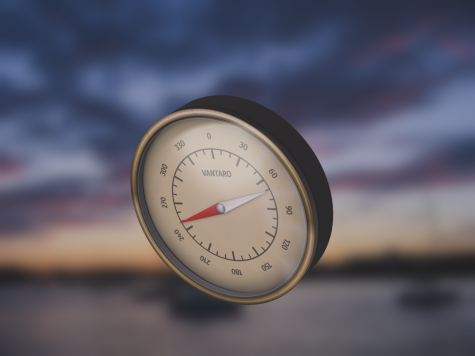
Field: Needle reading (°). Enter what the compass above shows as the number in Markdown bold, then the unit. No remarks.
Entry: **250** °
